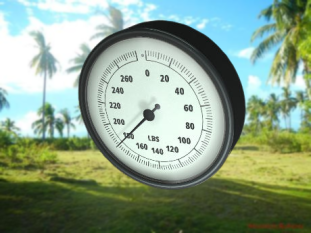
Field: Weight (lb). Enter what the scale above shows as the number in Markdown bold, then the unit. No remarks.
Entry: **180** lb
